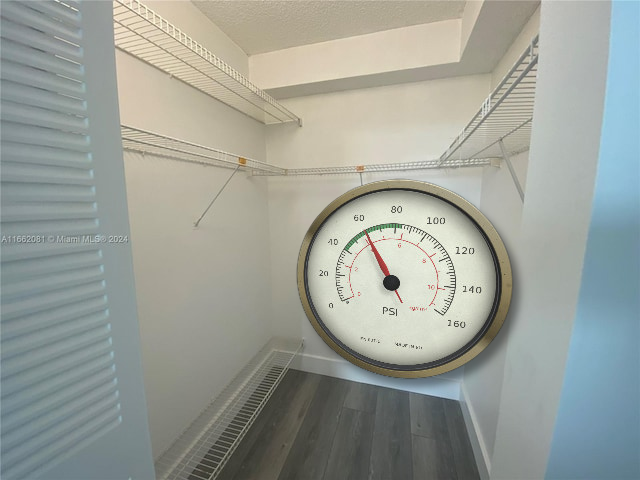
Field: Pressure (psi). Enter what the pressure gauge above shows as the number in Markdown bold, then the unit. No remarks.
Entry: **60** psi
